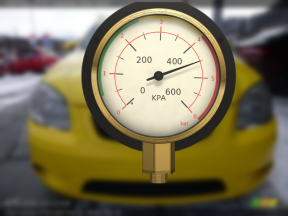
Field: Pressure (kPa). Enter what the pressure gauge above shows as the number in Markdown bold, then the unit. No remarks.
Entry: **450** kPa
